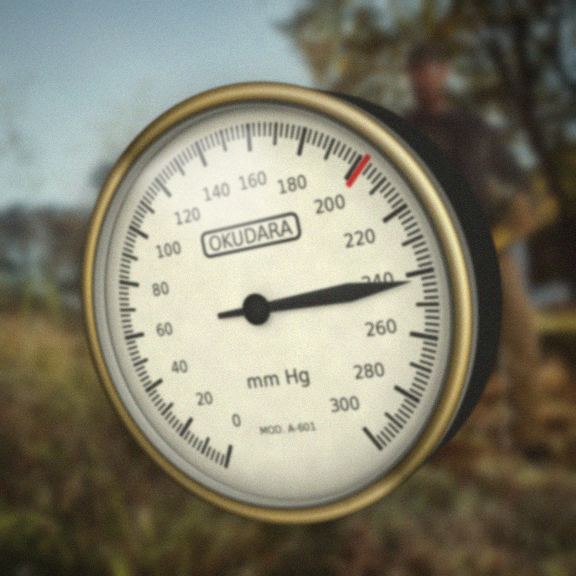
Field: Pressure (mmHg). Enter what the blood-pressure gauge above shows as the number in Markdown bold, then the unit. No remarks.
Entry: **242** mmHg
